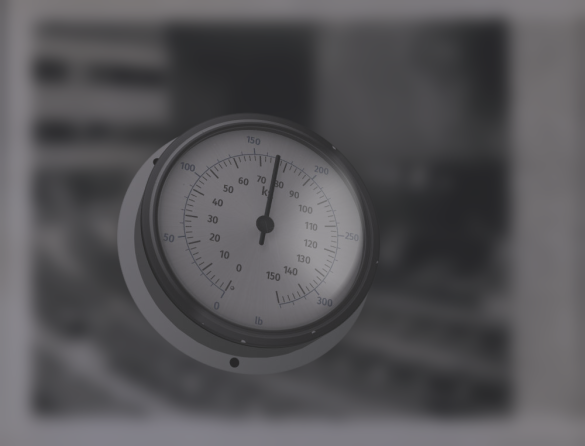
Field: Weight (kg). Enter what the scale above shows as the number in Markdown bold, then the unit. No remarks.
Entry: **76** kg
